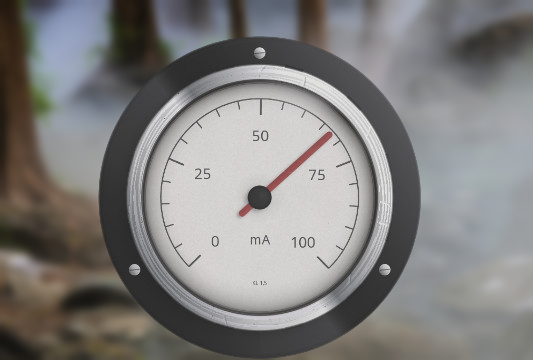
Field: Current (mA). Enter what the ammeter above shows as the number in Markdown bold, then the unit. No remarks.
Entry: **67.5** mA
